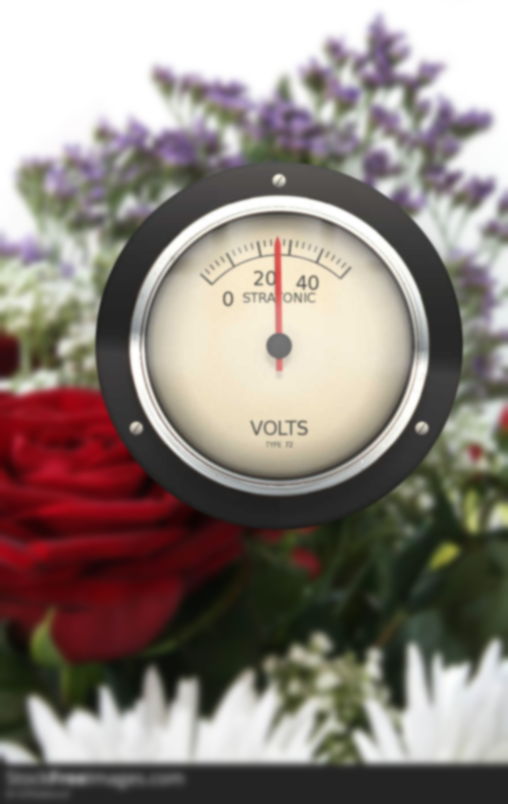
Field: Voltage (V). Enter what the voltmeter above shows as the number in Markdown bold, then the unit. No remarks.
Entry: **26** V
